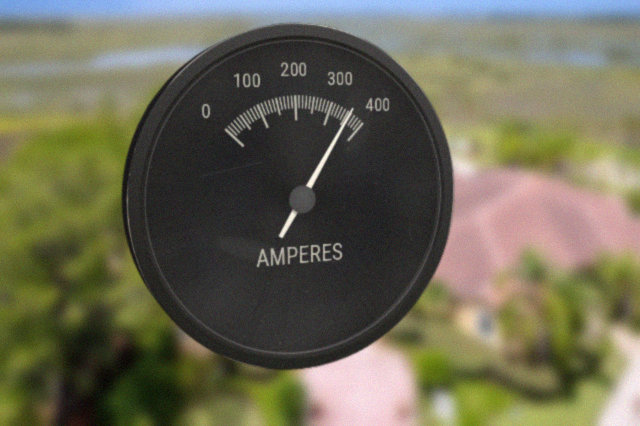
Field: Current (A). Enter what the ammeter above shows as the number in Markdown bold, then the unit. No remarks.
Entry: **350** A
